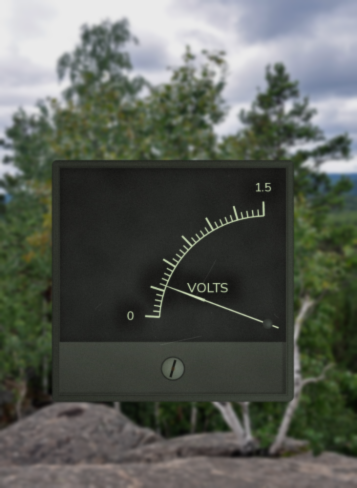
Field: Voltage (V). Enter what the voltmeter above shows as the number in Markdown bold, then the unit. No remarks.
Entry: **0.3** V
